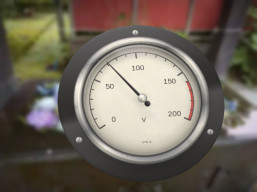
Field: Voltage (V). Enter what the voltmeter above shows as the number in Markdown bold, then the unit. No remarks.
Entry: **70** V
